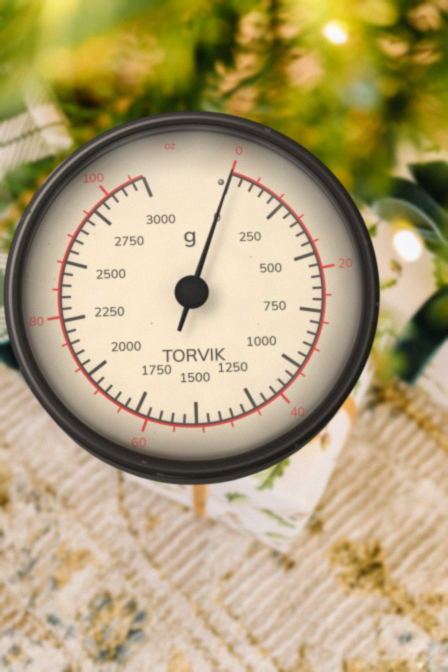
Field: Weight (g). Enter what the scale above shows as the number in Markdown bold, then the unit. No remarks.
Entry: **0** g
